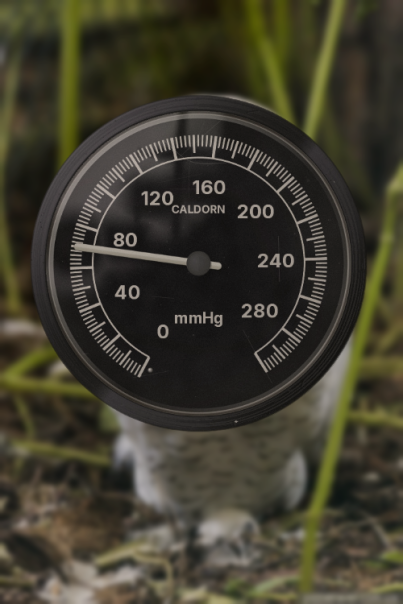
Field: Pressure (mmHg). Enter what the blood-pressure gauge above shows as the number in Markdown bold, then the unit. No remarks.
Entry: **70** mmHg
